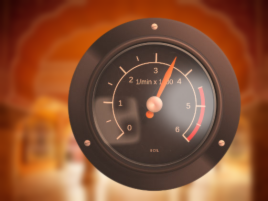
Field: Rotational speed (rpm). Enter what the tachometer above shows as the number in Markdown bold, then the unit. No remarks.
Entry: **3500** rpm
